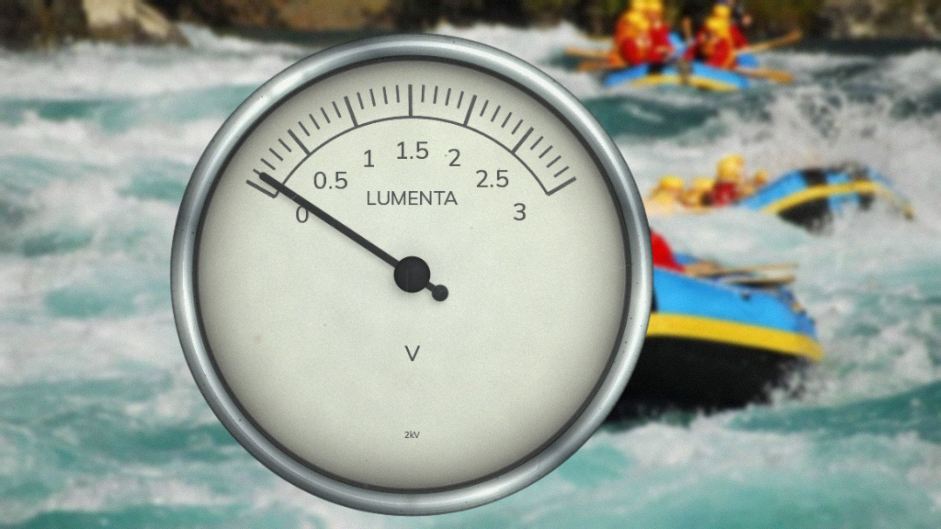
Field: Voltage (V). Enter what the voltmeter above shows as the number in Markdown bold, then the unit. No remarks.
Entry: **0.1** V
